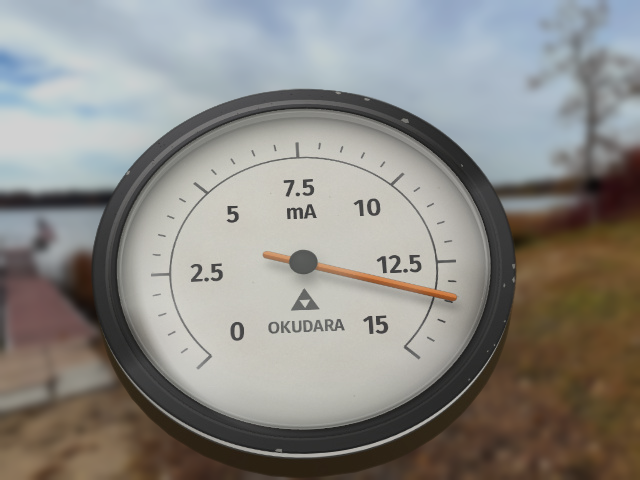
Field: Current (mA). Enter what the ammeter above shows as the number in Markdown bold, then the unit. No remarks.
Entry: **13.5** mA
